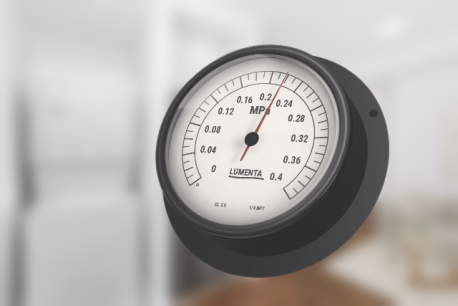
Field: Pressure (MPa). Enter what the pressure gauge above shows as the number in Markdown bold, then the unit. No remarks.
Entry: **0.22** MPa
